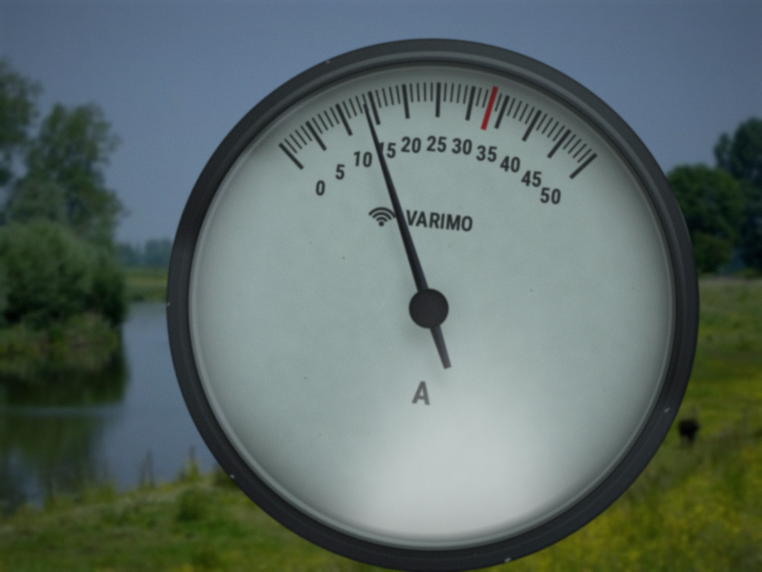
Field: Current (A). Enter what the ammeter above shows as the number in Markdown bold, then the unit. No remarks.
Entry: **14** A
